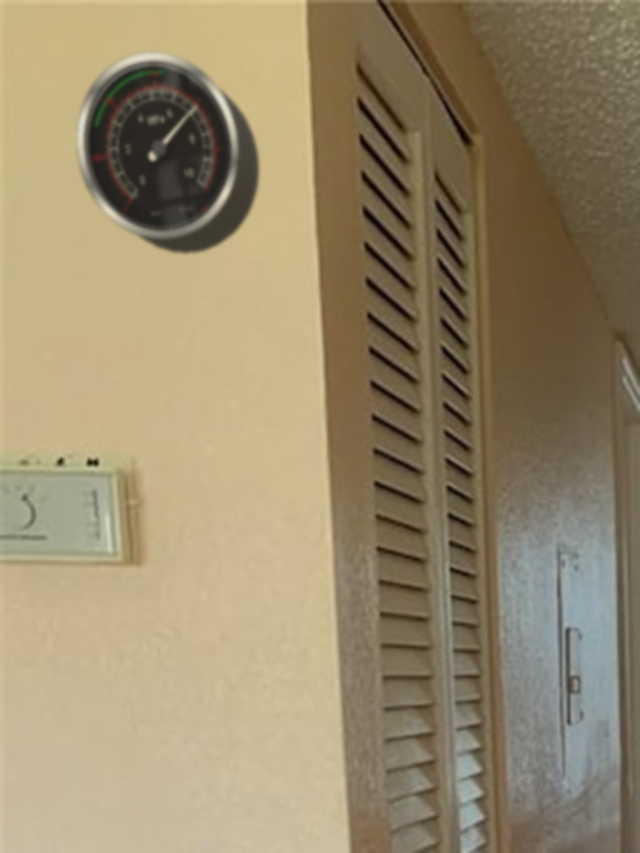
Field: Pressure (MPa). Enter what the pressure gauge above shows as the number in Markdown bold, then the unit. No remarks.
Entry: **7** MPa
